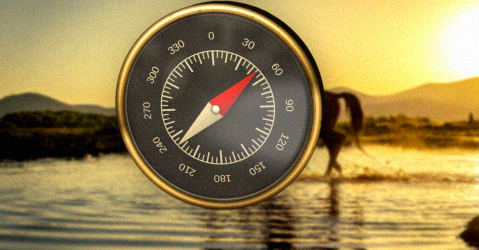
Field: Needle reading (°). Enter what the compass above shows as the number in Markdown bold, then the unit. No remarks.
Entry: **50** °
